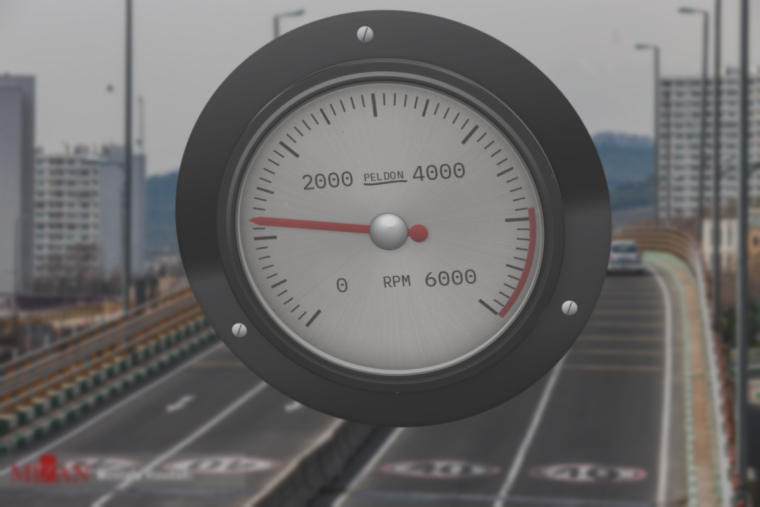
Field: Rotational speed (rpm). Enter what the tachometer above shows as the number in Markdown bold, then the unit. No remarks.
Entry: **1200** rpm
